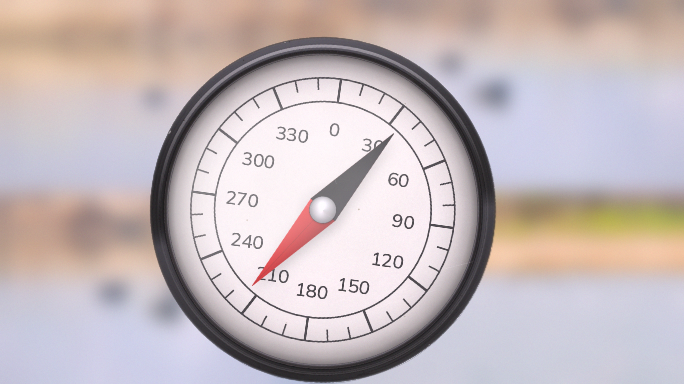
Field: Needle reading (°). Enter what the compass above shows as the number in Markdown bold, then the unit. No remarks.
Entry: **215** °
